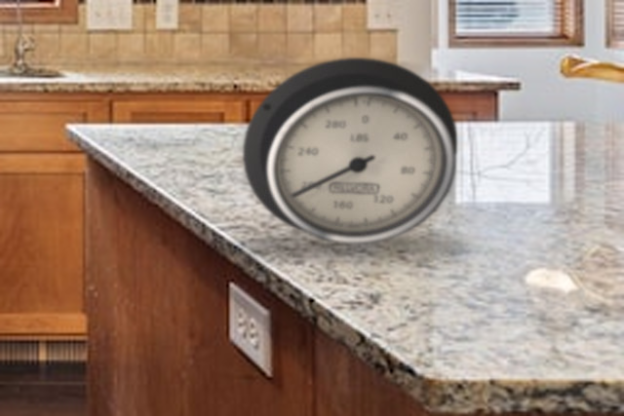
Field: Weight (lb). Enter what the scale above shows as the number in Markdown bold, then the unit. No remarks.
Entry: **200** lb
